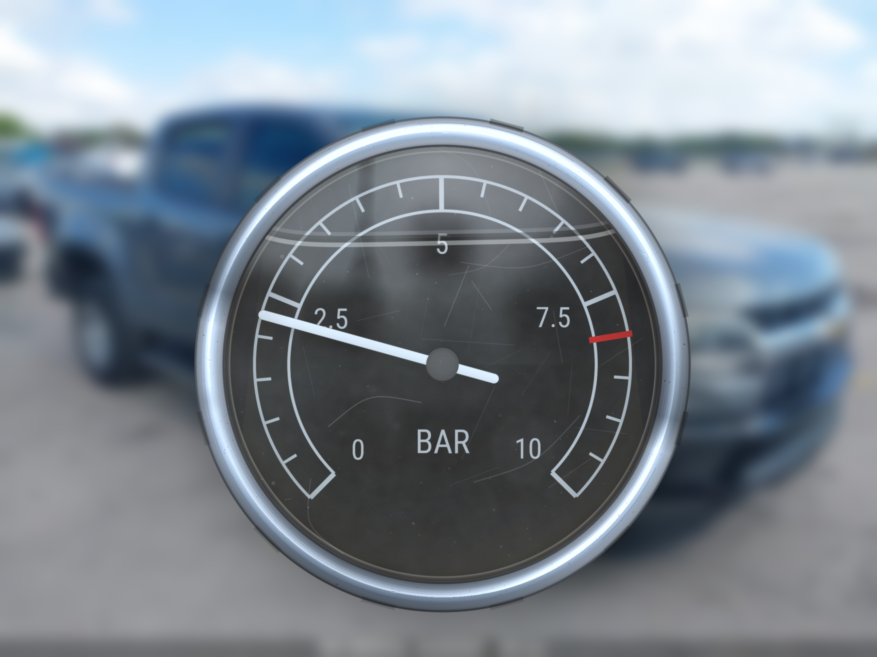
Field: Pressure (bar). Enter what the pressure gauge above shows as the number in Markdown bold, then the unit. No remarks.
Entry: **2.25** bar
